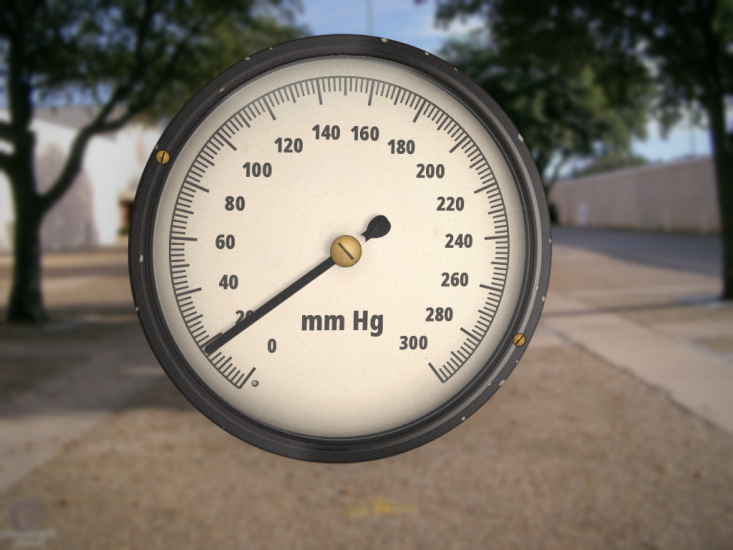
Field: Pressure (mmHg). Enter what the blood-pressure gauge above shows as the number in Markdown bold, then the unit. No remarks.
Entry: **18** mmHg
